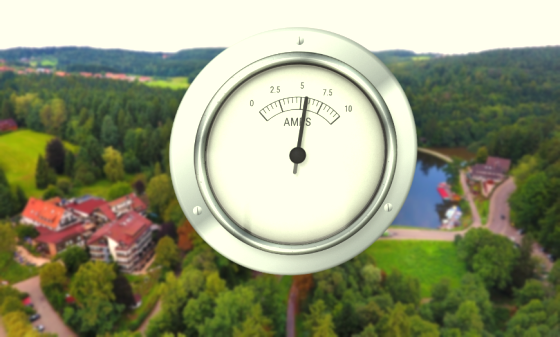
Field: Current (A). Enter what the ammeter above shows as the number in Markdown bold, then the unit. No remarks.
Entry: **5.5** A
